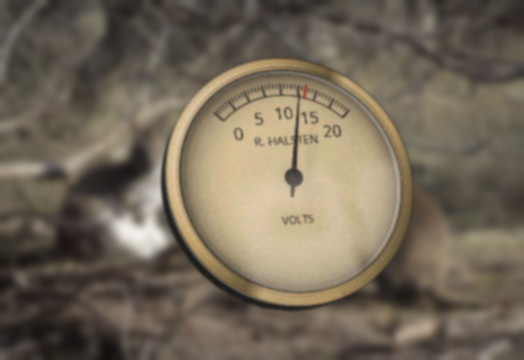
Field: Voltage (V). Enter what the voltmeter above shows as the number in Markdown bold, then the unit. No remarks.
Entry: **12.5** V
